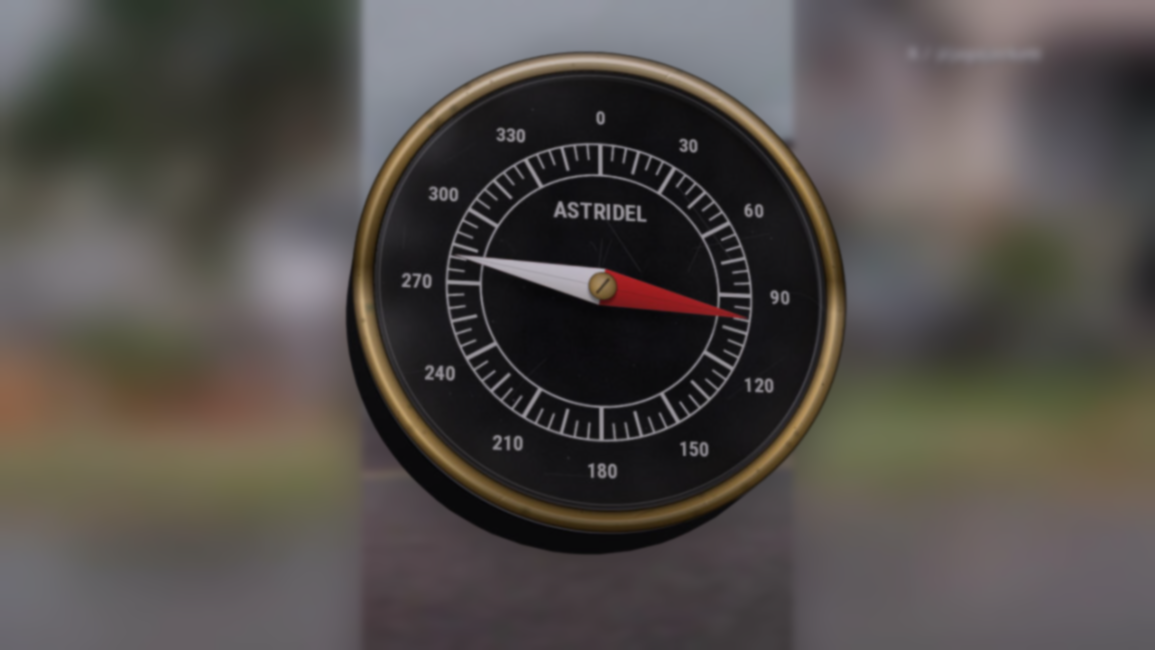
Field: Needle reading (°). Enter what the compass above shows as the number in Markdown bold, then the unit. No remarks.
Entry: **100** °
